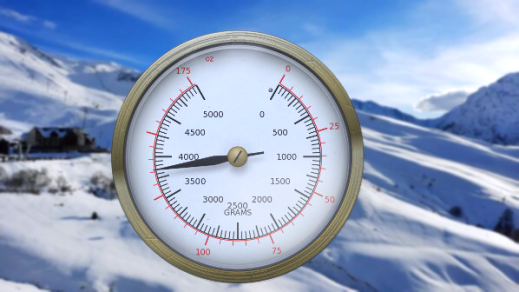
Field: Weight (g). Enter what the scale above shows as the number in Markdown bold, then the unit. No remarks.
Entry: **3850** g
